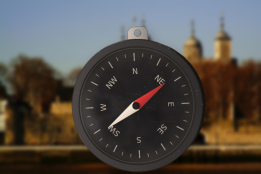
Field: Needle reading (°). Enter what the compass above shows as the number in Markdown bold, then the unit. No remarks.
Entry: **55** °
